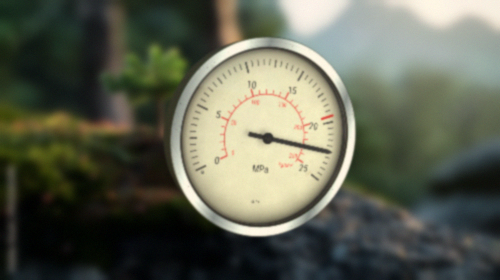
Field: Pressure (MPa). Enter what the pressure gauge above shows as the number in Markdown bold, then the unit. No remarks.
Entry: **22.5** MPa
